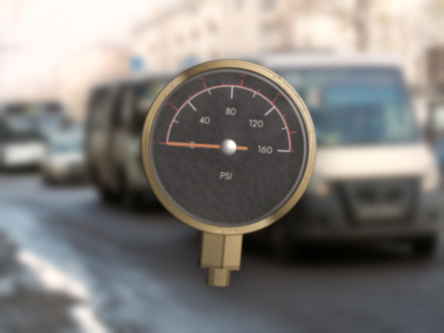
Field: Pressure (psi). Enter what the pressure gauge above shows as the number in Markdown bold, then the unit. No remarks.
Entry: **0** psi
